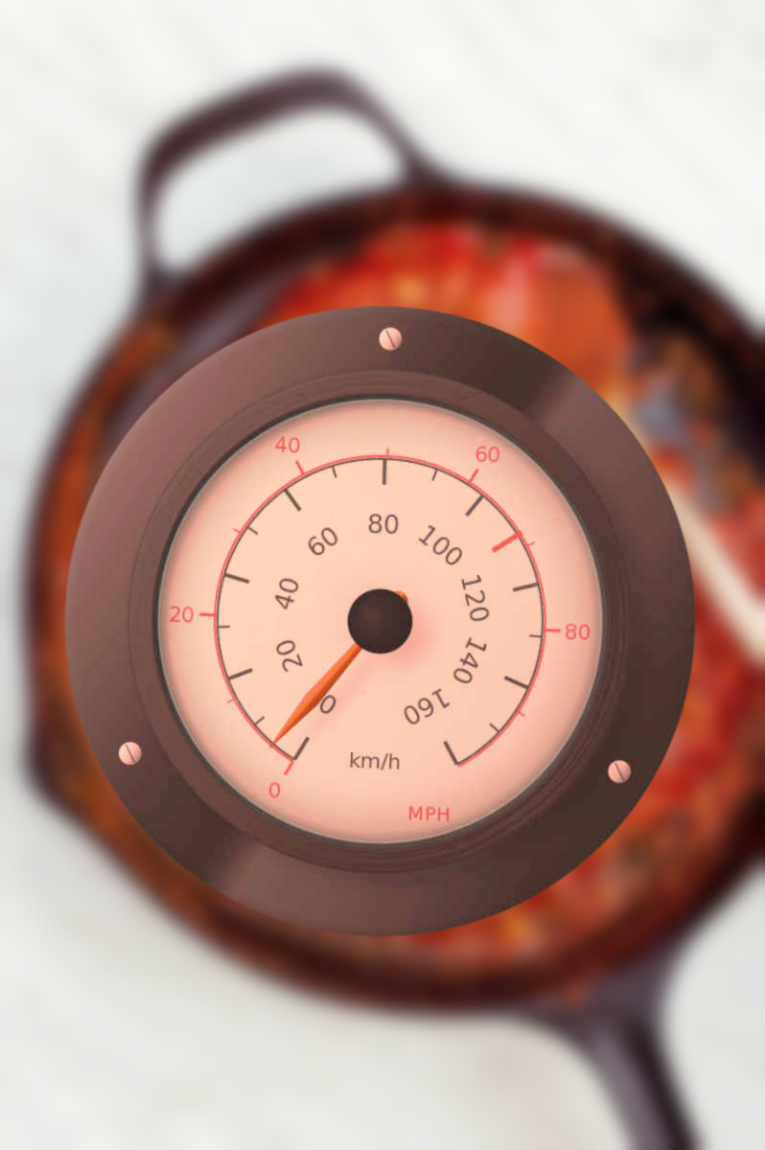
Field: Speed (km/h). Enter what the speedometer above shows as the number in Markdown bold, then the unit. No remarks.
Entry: **5** km/h
